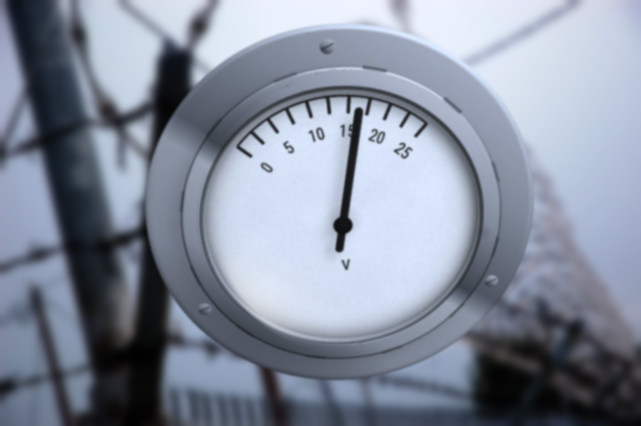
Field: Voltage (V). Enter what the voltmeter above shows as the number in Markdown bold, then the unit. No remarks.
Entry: **16.25** V
